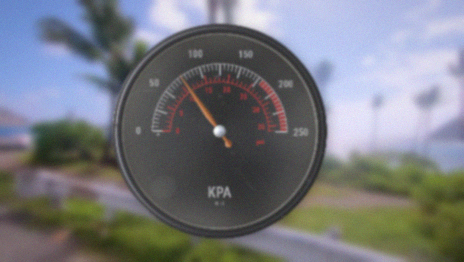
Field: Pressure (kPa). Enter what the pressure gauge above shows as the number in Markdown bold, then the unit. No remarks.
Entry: **75** kPa
